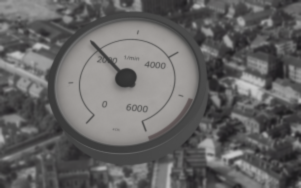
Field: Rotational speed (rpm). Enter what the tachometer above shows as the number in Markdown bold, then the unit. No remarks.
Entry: **2000** rpm
